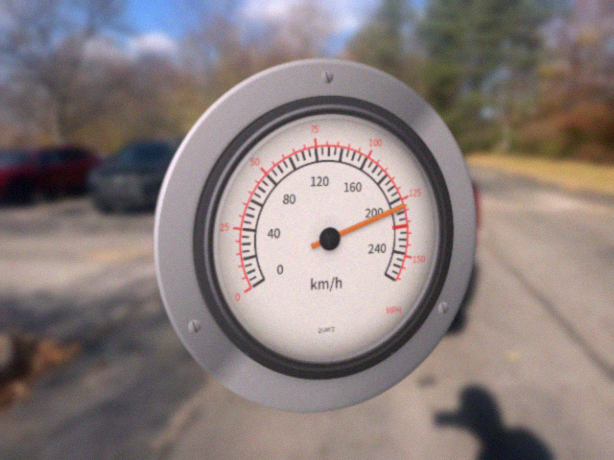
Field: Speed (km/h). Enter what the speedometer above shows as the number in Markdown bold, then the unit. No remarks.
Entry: **205** km/h
